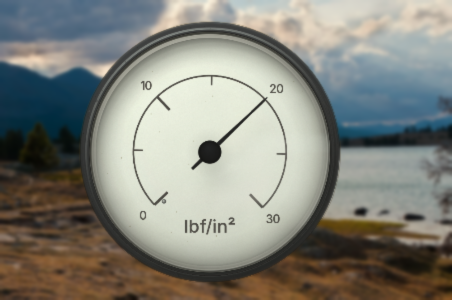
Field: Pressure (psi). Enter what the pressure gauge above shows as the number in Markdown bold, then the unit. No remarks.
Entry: **20** psi
